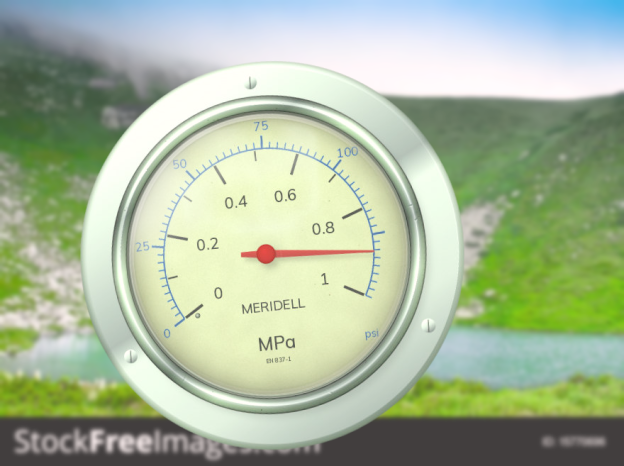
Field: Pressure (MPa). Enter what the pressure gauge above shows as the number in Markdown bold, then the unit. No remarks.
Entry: **0.9** MPa
